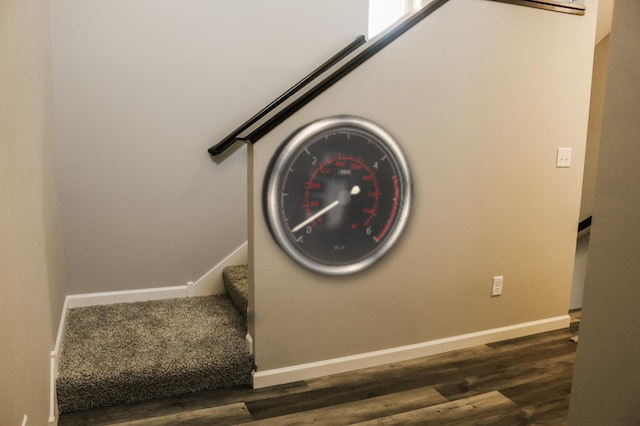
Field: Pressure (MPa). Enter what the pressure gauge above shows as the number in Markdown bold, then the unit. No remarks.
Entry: **0.25** MPa
